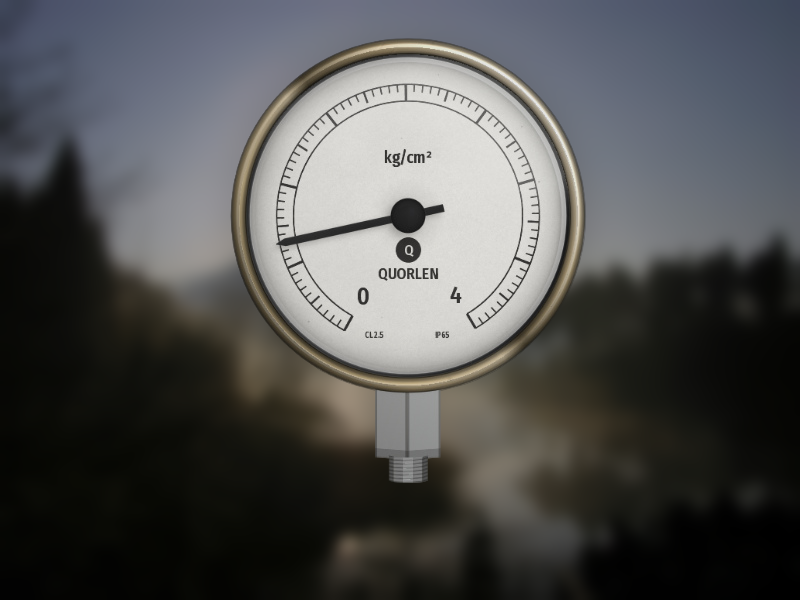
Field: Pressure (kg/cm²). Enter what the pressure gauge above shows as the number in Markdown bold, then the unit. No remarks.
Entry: **0.65** kg/cm²
